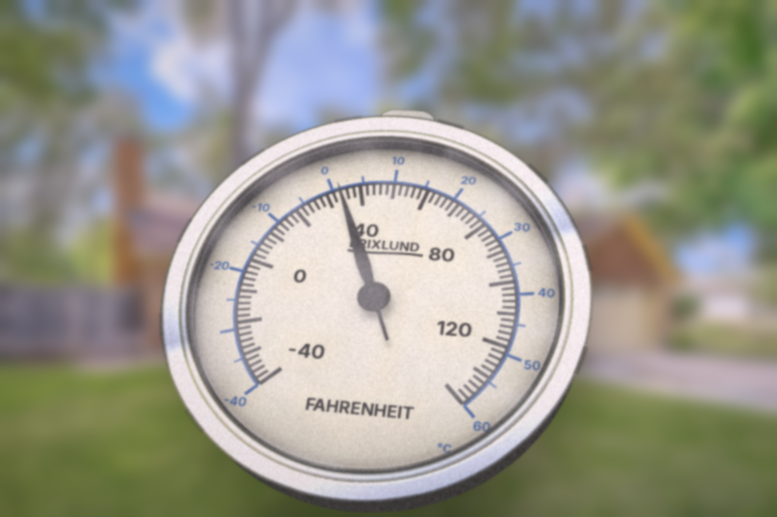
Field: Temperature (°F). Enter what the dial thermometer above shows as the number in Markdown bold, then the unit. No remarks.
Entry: **34** °F
